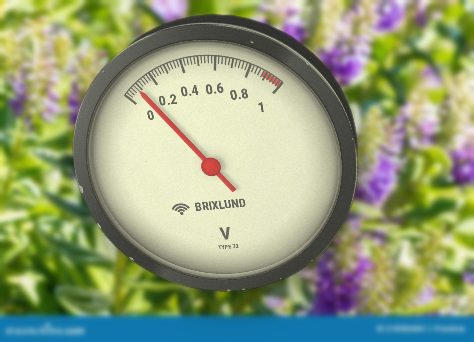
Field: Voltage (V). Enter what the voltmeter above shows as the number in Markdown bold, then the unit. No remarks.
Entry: **0.1** V
